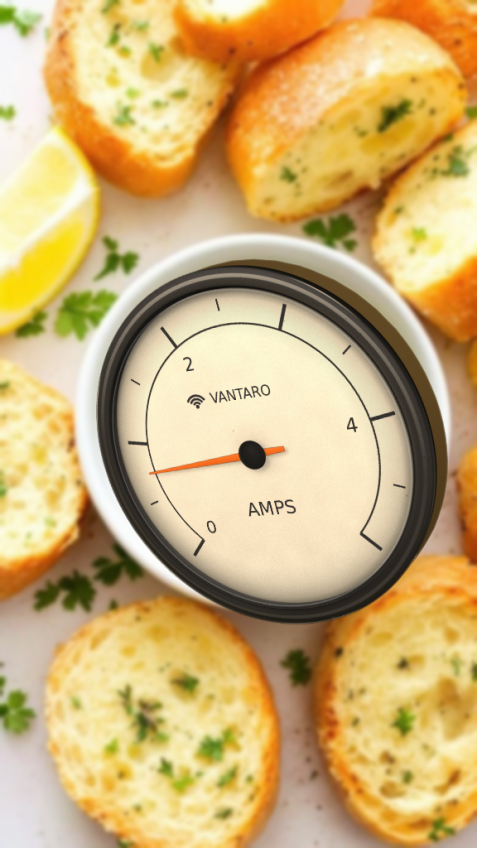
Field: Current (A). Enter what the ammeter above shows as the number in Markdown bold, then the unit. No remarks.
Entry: **0.75** A
